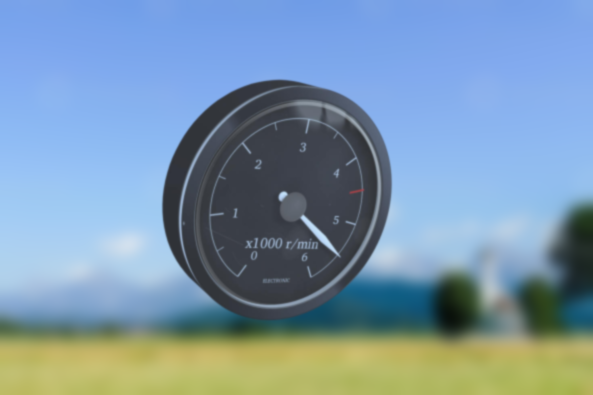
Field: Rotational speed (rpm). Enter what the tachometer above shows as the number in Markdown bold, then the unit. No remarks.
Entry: **5500** rpm
